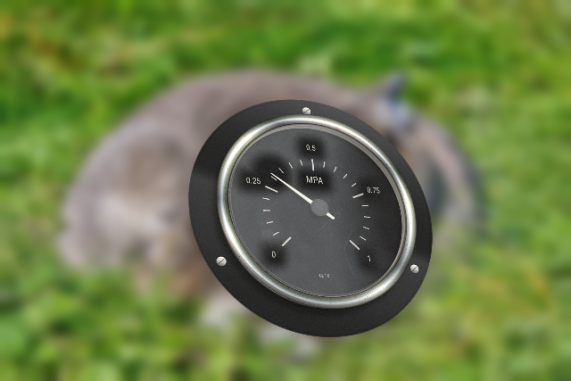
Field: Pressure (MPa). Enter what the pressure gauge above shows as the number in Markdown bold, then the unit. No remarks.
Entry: **0.3** MPa
